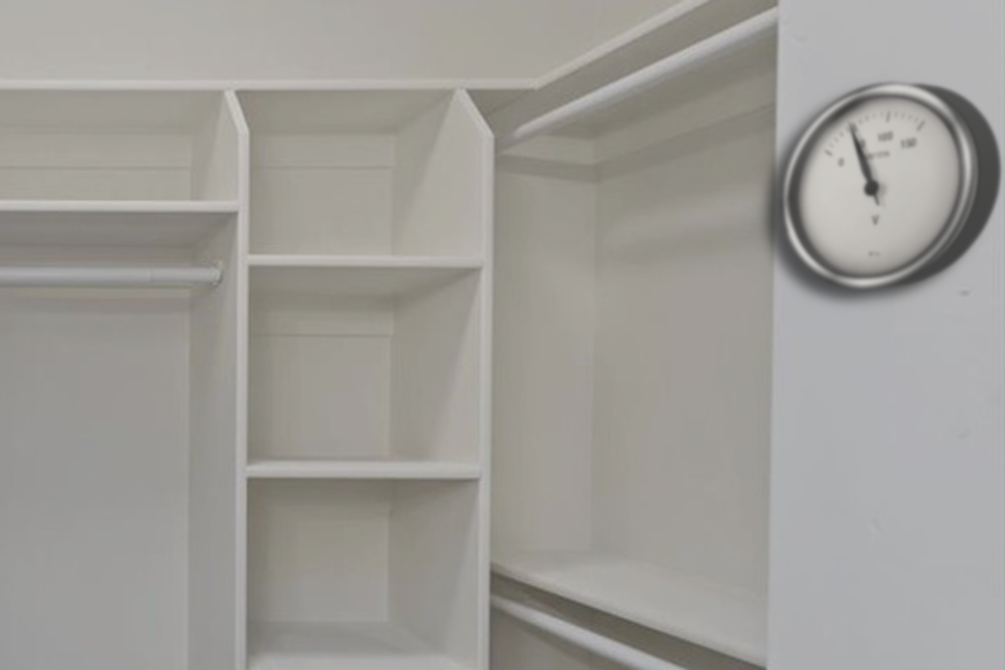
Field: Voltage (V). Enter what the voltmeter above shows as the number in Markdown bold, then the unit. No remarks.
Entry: **50** V
